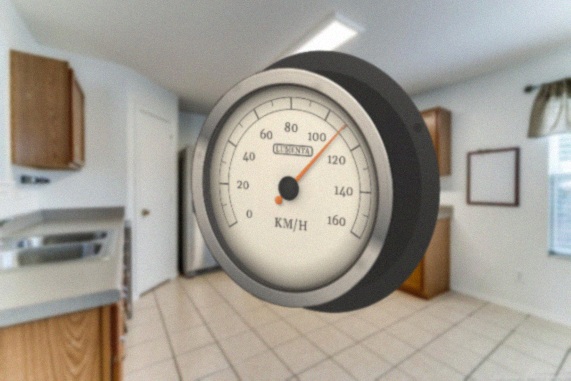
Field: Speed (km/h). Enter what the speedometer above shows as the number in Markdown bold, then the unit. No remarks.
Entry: **110** km/h
